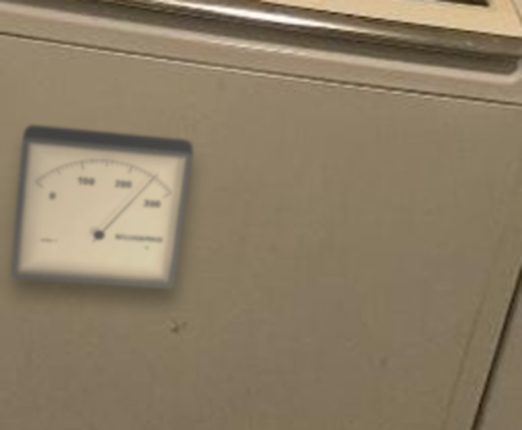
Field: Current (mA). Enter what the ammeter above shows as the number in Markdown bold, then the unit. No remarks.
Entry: **250** mA
